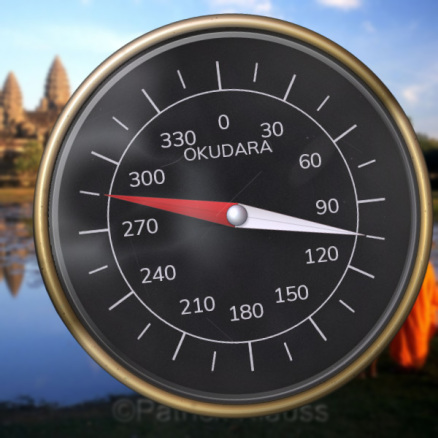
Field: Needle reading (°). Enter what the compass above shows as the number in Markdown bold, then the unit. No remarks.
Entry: **285** °
